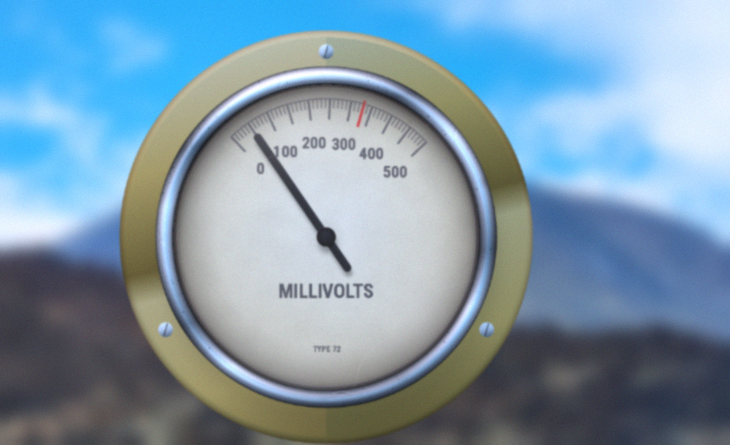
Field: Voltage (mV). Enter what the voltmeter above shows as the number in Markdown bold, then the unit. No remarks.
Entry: **50** mV
